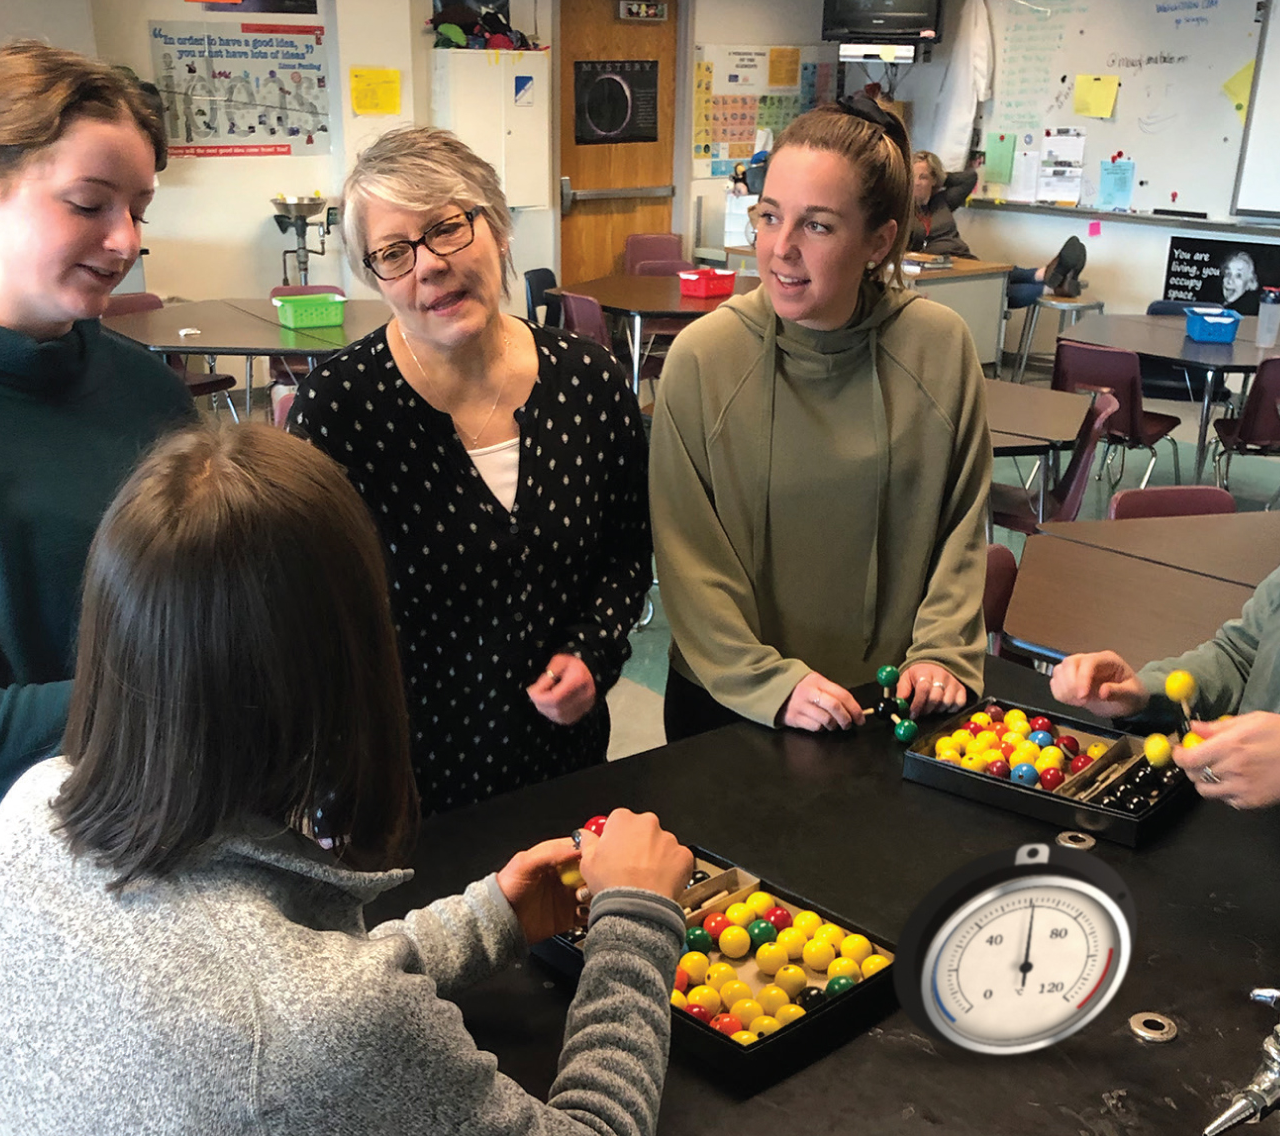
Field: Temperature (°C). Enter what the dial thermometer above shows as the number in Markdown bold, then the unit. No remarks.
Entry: **60** °C
